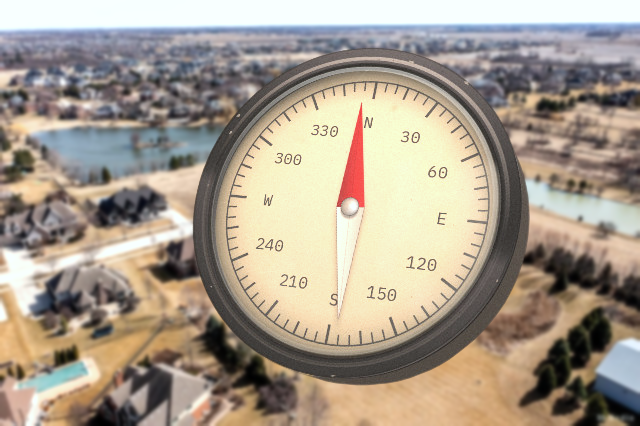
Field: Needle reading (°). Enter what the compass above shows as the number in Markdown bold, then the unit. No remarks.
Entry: **355** °
